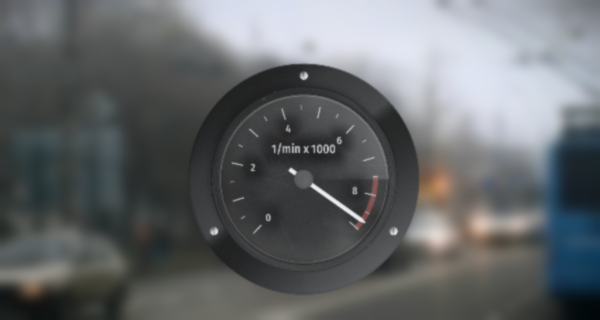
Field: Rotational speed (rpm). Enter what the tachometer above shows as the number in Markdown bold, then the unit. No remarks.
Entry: **8750** rpm
